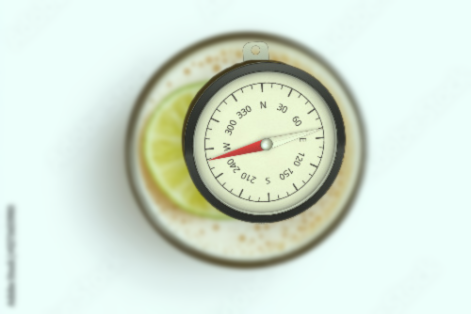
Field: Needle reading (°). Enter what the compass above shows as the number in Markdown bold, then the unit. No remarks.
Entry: **260** °
